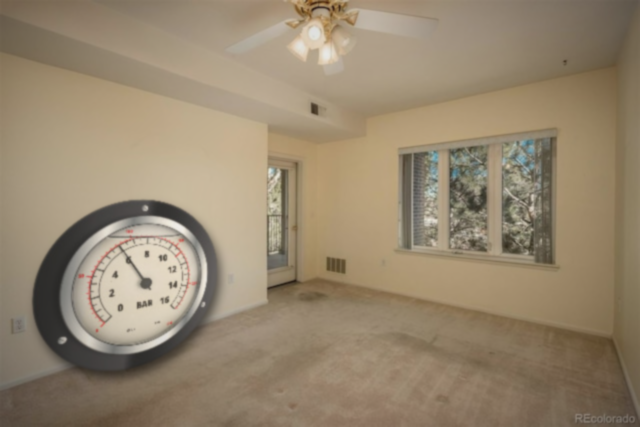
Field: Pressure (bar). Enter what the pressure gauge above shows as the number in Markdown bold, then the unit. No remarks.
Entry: **6** bar
